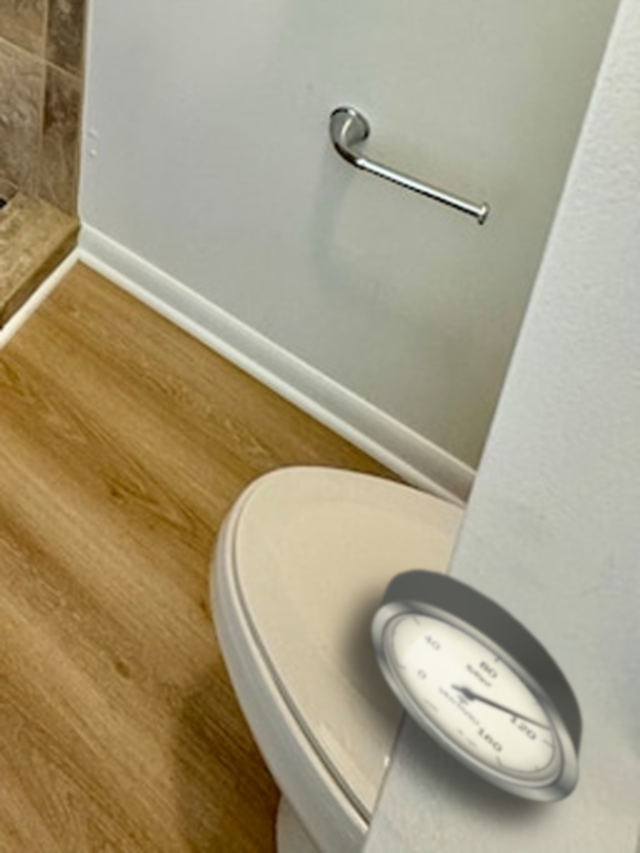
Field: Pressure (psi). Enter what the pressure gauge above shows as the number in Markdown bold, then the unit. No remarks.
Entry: **110** psi
